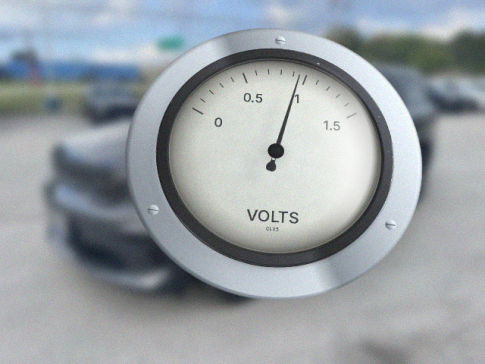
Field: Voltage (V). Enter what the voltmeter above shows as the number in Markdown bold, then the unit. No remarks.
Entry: **0.95** V
